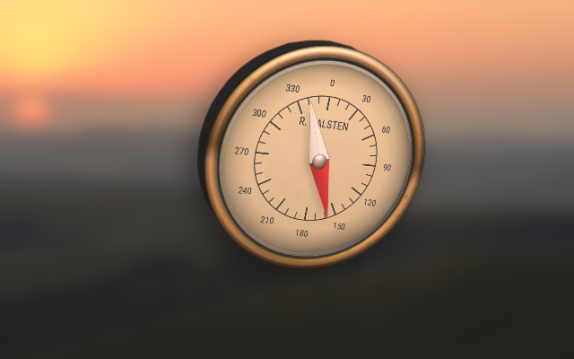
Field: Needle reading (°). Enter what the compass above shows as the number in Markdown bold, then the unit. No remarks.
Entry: **160** °
